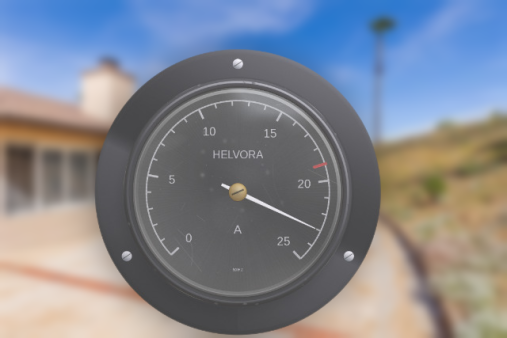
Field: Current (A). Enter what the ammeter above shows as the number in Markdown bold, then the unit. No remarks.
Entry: **23** A
